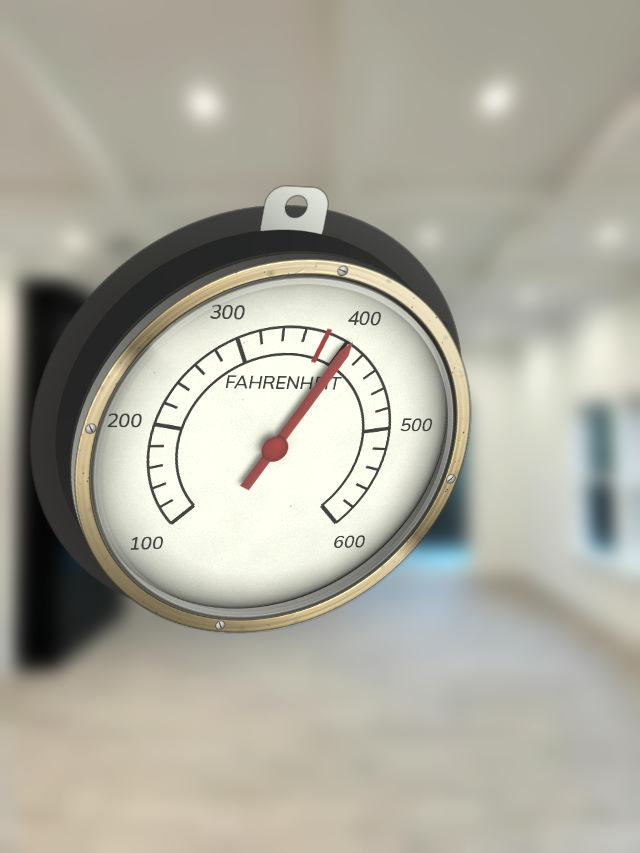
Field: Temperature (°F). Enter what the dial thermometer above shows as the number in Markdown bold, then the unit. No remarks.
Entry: **400** °F
